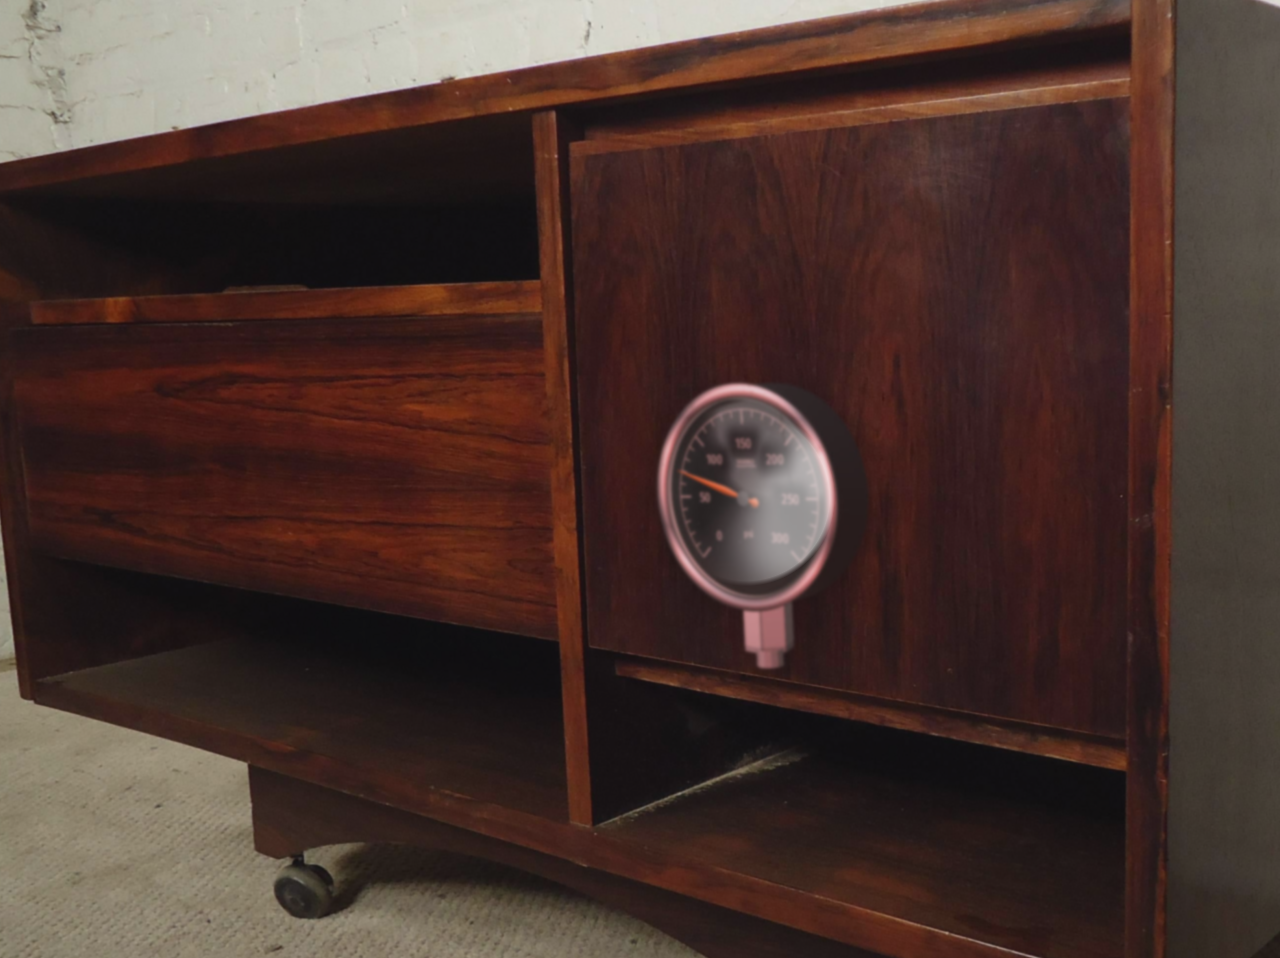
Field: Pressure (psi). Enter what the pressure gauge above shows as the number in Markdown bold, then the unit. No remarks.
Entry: **70** psi
